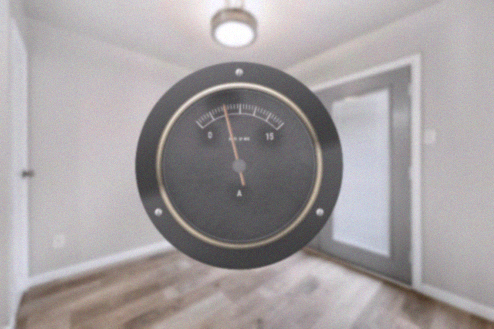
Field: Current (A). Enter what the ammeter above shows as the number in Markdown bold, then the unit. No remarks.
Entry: **5** A
